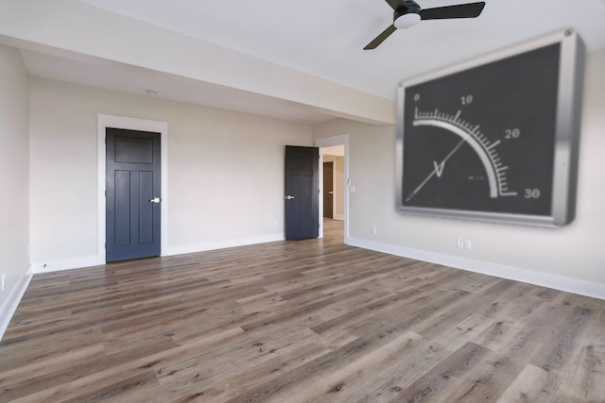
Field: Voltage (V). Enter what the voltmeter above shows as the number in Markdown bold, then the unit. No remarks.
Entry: **15** V
